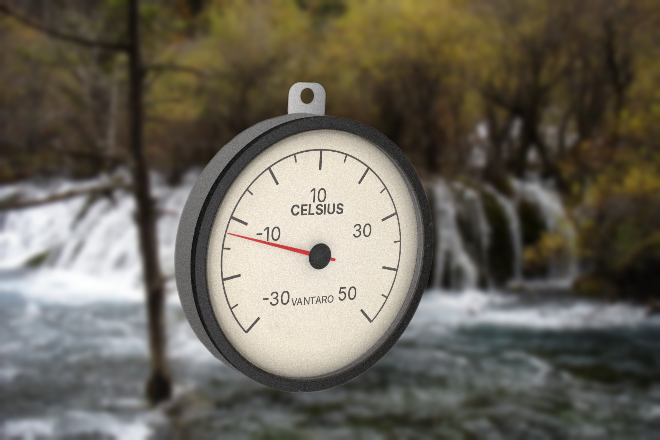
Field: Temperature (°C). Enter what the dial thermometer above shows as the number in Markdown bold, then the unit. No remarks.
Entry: **-12.5** °C
